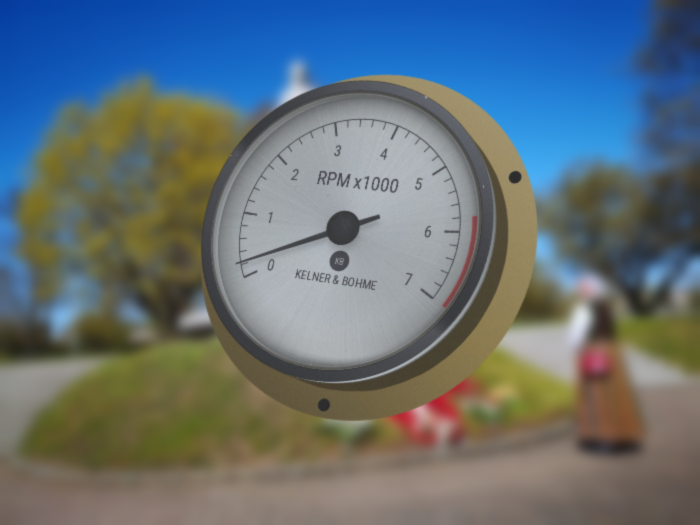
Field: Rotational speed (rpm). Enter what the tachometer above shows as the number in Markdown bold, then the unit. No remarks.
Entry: **200** rpm
